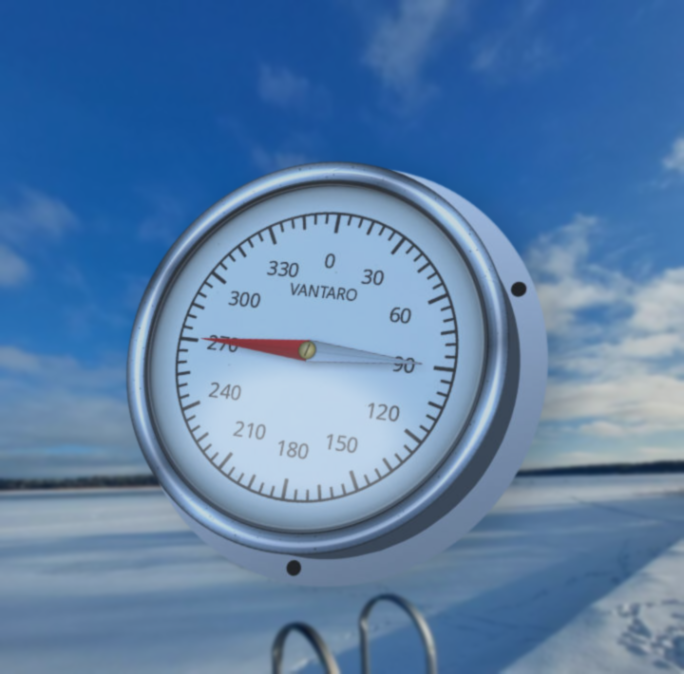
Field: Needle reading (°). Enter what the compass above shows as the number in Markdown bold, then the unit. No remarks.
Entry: **270** °
